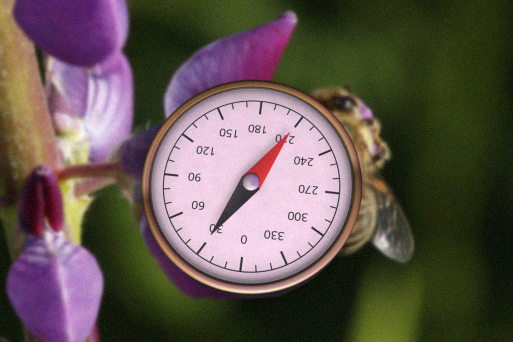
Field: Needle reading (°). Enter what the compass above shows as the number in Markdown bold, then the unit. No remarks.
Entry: **210** °
